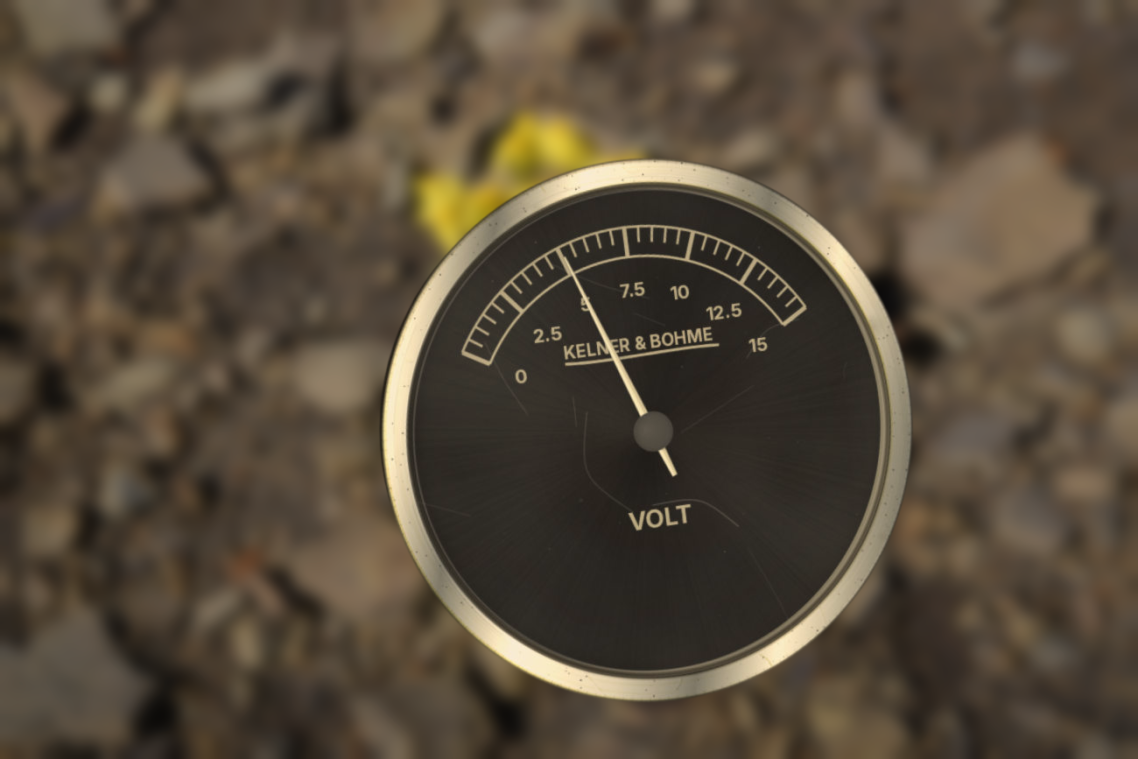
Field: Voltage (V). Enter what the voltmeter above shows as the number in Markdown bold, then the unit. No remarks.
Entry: **5** V
